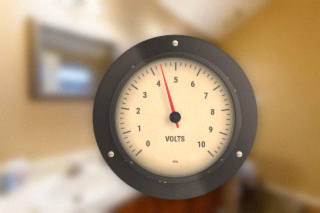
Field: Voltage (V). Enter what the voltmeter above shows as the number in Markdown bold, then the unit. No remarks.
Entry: **4.4** V
